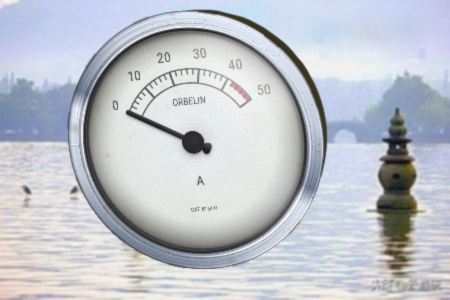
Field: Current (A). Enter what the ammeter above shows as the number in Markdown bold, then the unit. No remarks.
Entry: **0** A
